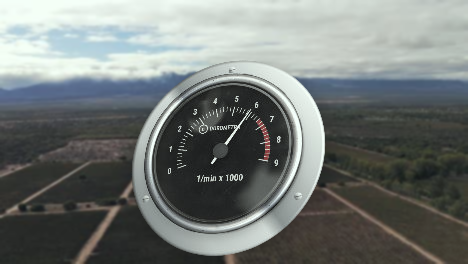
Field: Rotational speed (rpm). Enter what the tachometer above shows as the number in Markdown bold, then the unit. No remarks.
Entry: **6000** rpm
